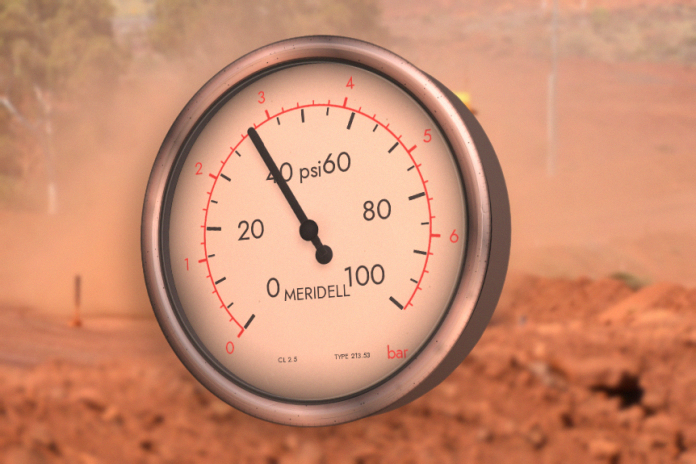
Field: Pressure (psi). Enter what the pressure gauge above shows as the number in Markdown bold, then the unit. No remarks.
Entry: **40** psi
